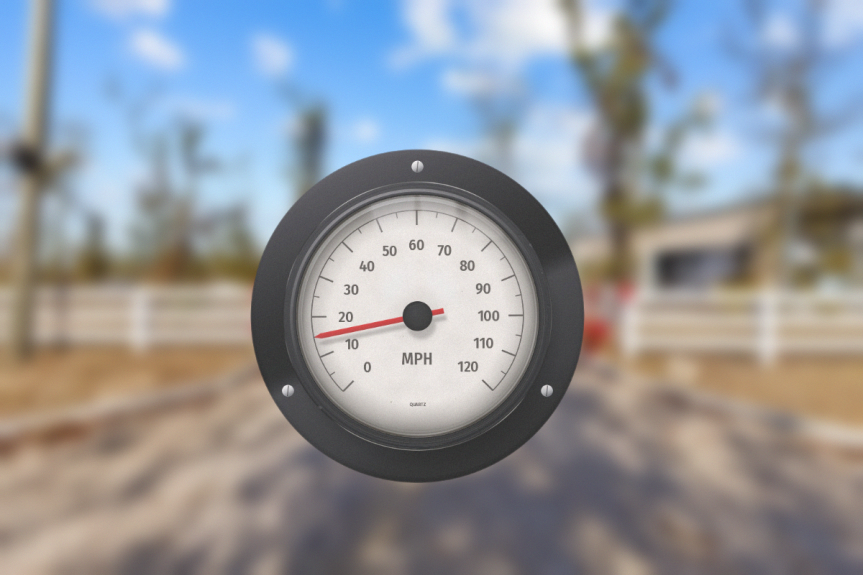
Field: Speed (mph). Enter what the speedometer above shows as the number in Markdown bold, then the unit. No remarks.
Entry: **15** mph
